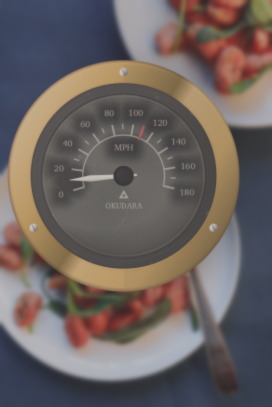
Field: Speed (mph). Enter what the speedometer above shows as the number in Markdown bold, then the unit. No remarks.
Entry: **10** mph
